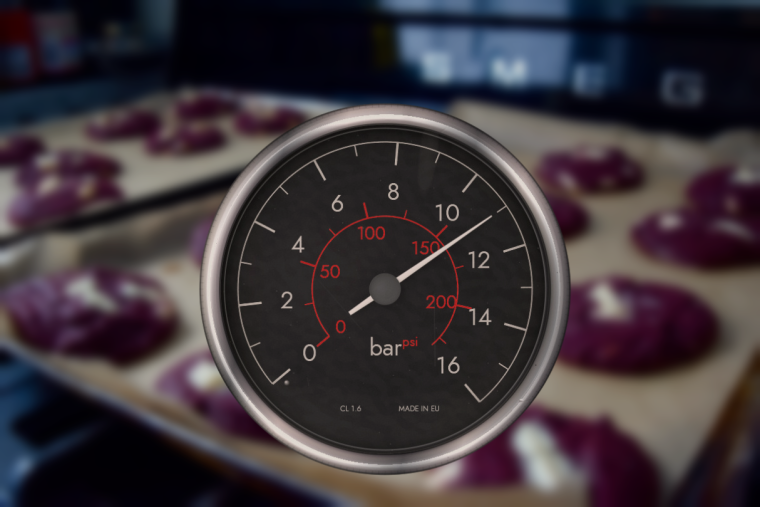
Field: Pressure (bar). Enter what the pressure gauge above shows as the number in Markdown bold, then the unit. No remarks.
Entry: **11** bar
